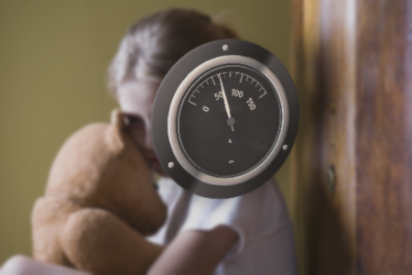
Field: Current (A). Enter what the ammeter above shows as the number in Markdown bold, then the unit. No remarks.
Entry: **60** A
